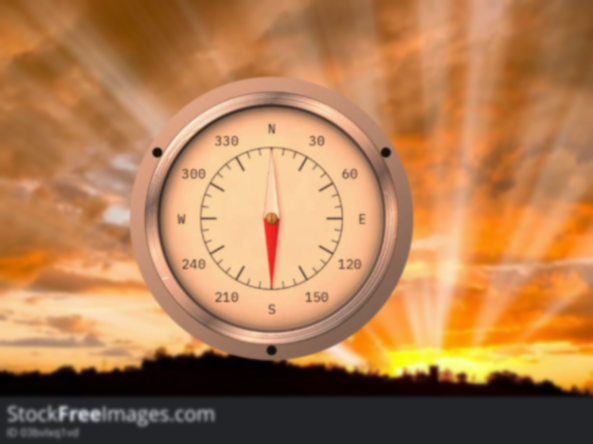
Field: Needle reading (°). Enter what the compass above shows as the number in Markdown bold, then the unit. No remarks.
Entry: **180** °
